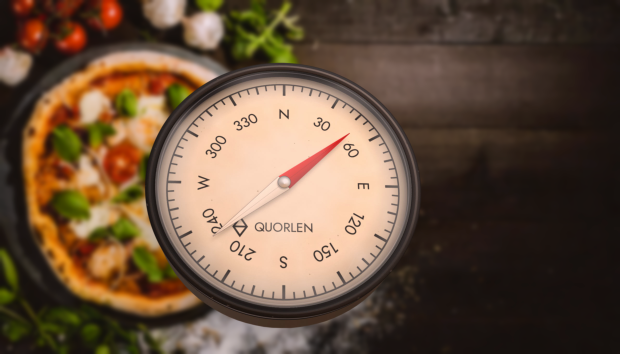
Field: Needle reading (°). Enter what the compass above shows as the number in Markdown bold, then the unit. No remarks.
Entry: **50** °
